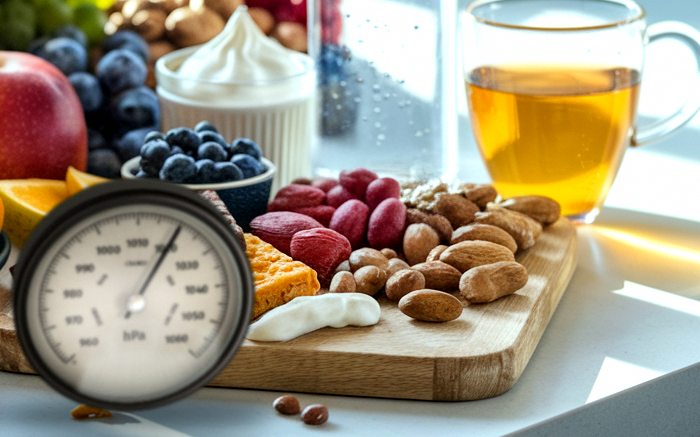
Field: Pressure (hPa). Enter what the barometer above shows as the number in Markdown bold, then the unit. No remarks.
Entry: **1020** hPa
